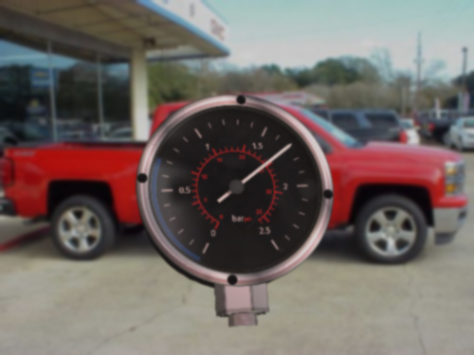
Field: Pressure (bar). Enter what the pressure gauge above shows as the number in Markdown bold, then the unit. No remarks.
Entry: **1.7** bar
